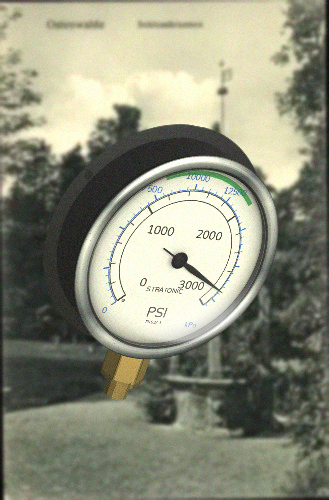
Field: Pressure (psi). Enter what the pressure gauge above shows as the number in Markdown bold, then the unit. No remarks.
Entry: **2800** psi
